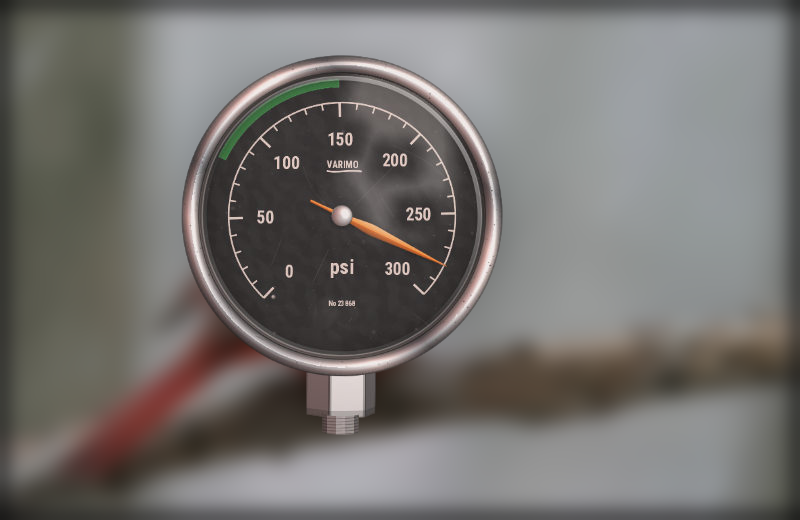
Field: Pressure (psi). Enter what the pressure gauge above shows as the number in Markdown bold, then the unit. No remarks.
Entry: **280** psi
